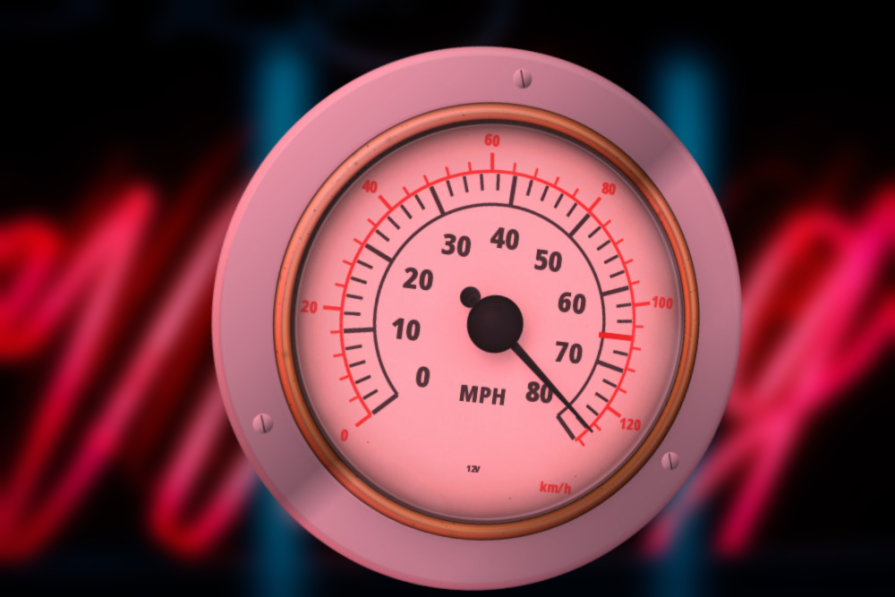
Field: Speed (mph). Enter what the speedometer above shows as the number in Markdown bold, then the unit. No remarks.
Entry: **78** mph
